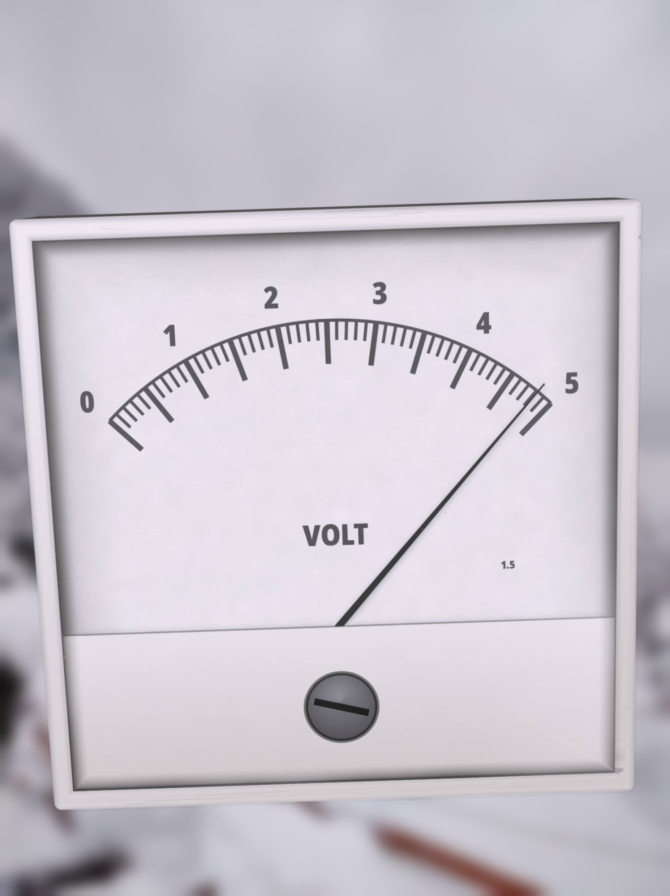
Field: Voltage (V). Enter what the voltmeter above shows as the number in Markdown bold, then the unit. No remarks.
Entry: **4.8** V
